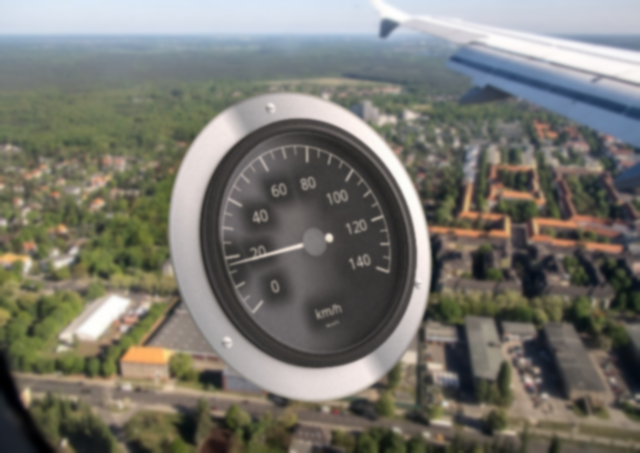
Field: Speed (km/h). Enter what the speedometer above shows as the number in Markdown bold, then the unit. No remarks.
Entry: **17.5** km/h
